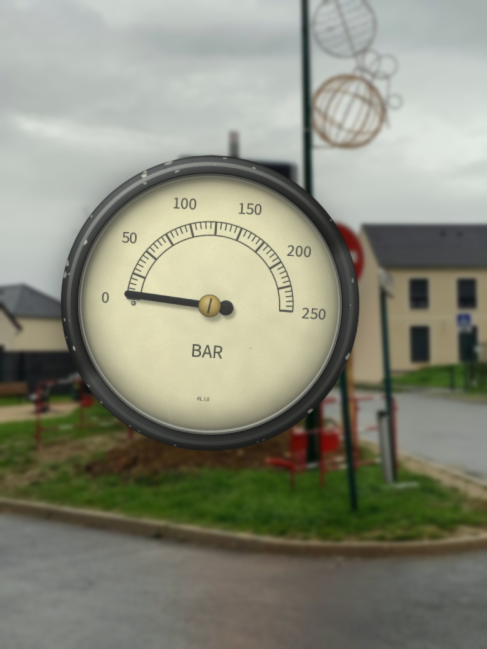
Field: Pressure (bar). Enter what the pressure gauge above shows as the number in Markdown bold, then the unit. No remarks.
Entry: **5** bar
